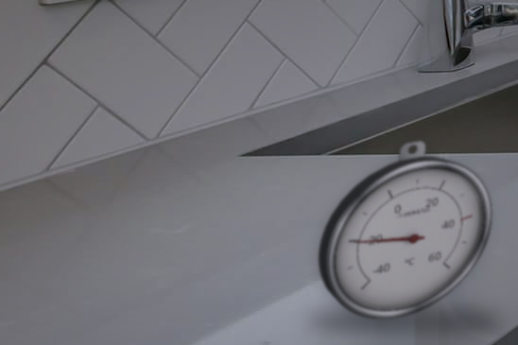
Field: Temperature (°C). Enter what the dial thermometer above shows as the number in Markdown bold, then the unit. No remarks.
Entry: **-20** °C
